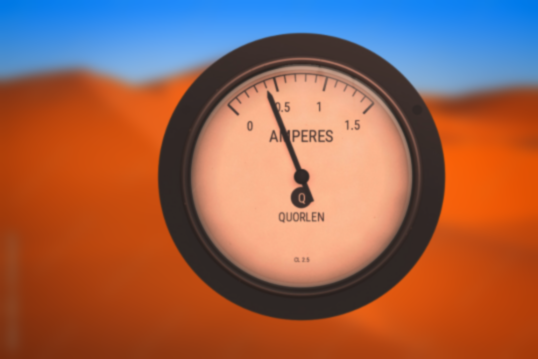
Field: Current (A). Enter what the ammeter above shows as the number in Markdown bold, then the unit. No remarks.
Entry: **0.4** A
